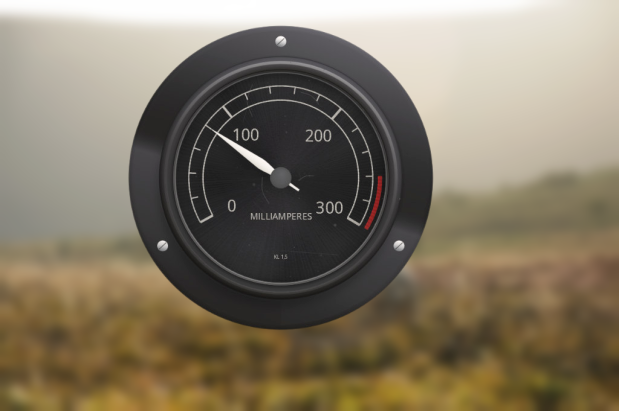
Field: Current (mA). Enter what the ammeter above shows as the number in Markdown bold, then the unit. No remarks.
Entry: **80** mA
